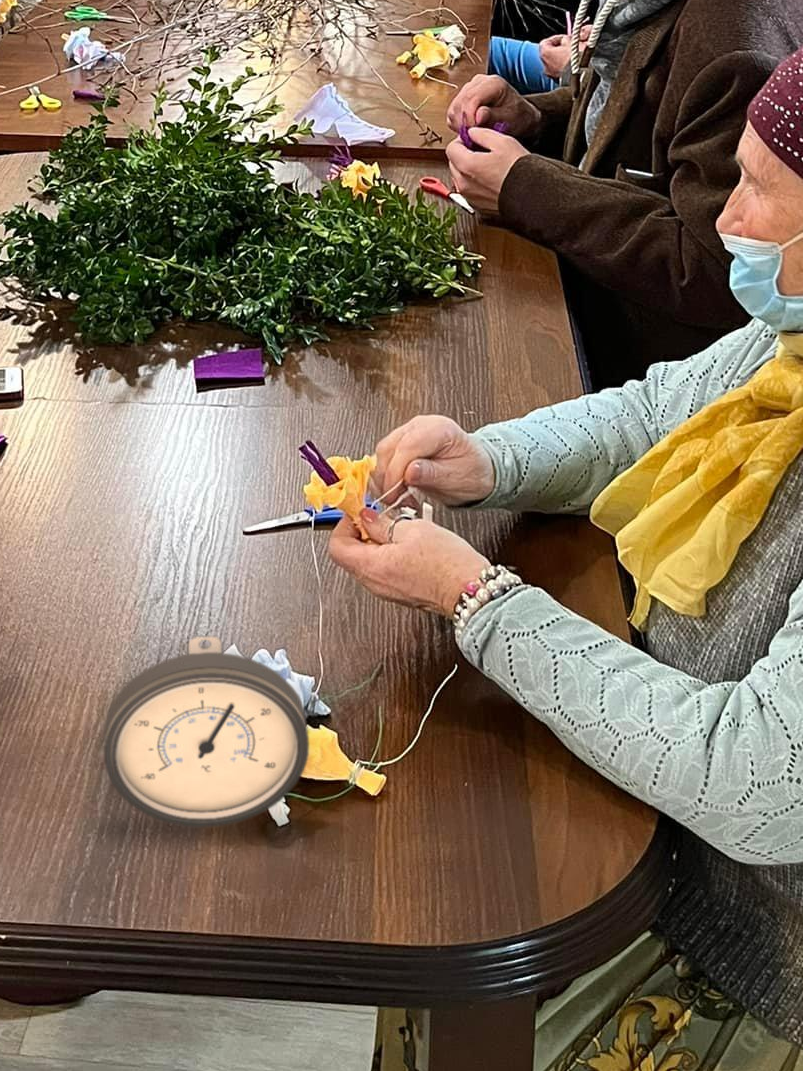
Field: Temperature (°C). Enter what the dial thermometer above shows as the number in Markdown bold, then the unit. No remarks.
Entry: **10** °C
